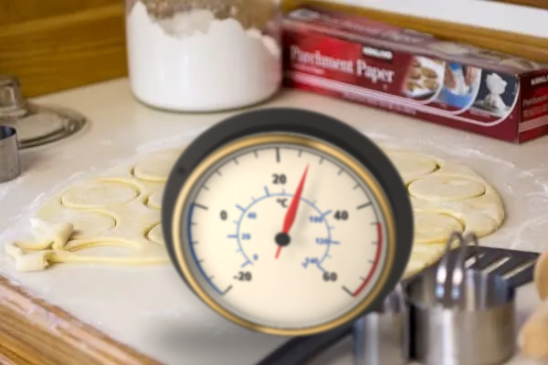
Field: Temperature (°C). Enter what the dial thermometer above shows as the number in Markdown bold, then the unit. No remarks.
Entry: **26** °C
